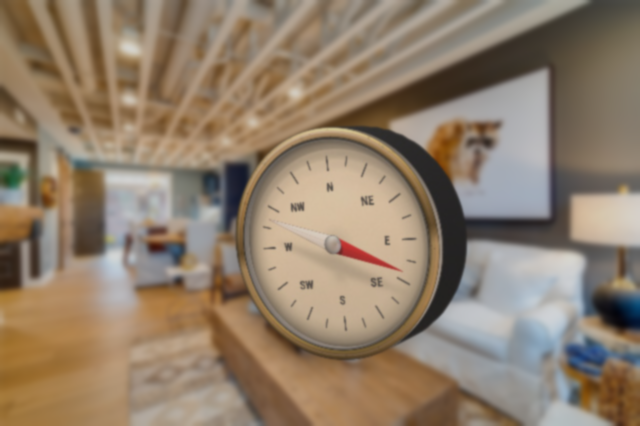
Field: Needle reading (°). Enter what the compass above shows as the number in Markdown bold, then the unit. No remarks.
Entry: **112.5** °
